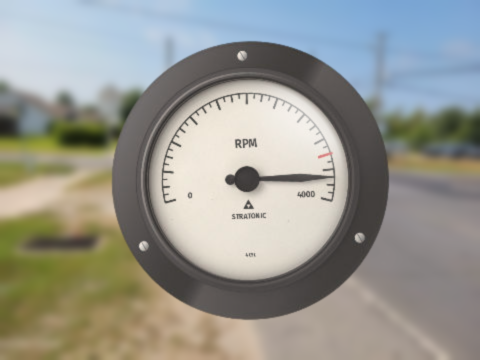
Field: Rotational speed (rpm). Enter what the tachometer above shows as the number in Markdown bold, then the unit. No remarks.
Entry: **3700** rpm
